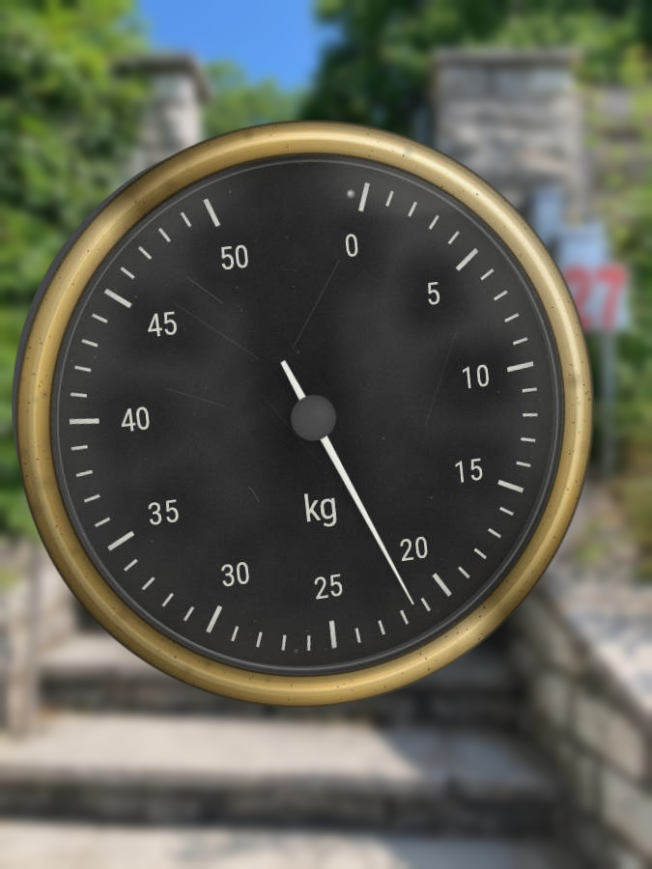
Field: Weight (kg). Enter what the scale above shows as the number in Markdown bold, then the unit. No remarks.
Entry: **21.5** kg
